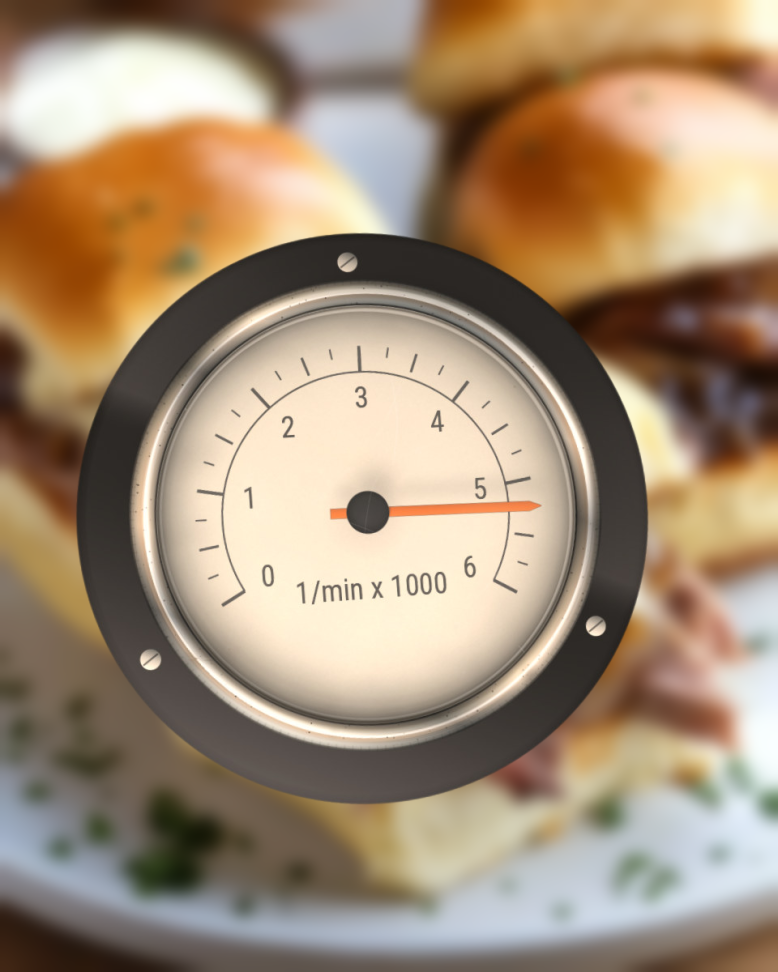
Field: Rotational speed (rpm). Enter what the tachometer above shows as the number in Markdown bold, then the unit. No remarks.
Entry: **5250** rpm
